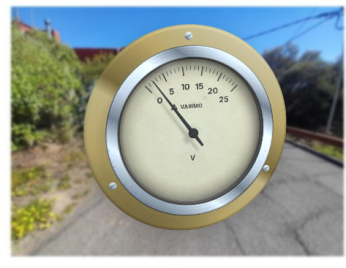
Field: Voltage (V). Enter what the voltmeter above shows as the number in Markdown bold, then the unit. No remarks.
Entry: **2** V
